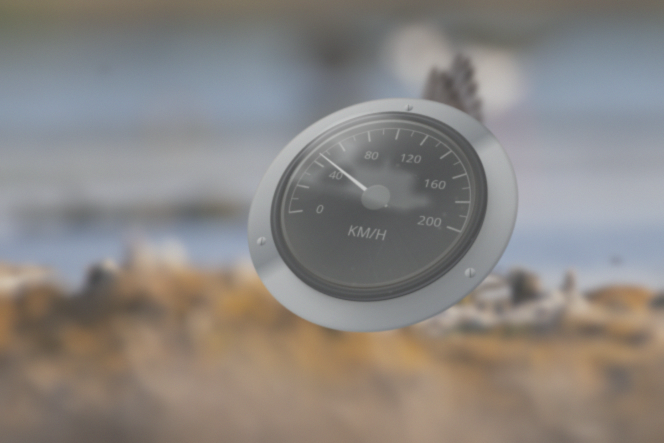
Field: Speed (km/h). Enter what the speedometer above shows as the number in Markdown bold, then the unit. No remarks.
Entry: **45** km/h
